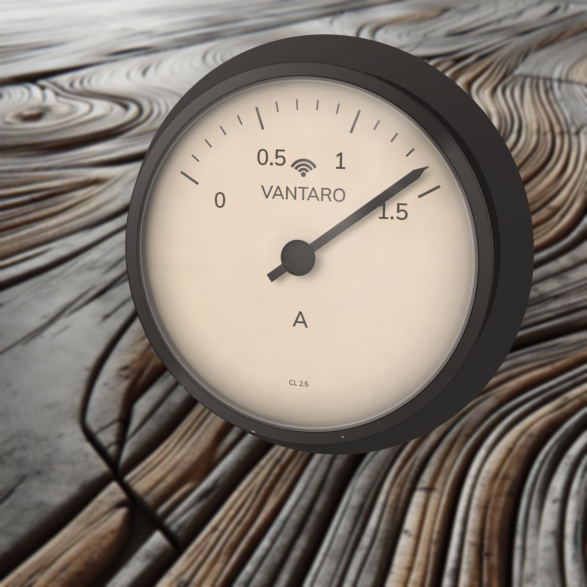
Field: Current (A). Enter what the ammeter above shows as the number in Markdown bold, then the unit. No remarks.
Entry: **1.4** A
